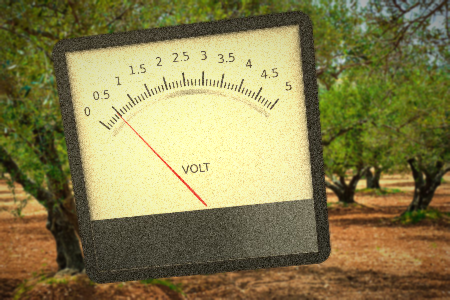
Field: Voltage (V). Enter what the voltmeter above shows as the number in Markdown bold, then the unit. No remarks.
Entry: **0.5** V
